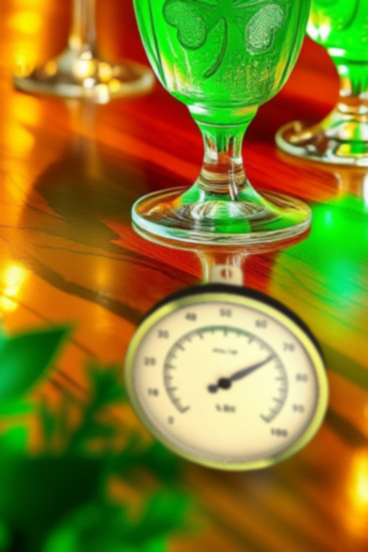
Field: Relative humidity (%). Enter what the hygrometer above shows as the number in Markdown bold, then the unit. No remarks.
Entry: **70** %
